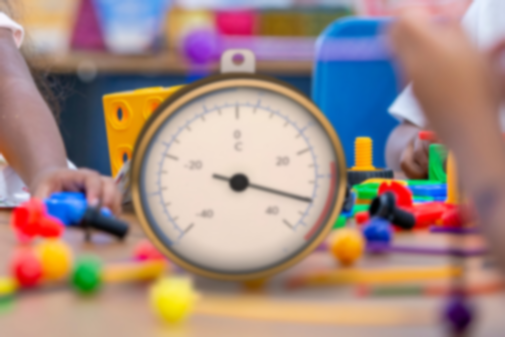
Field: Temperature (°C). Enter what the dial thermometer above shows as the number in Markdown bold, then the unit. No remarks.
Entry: **32** °C
